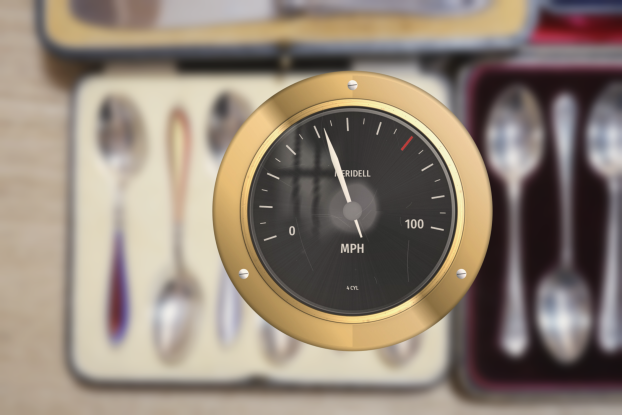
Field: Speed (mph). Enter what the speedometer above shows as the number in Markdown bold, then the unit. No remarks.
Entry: **42.5** mph
